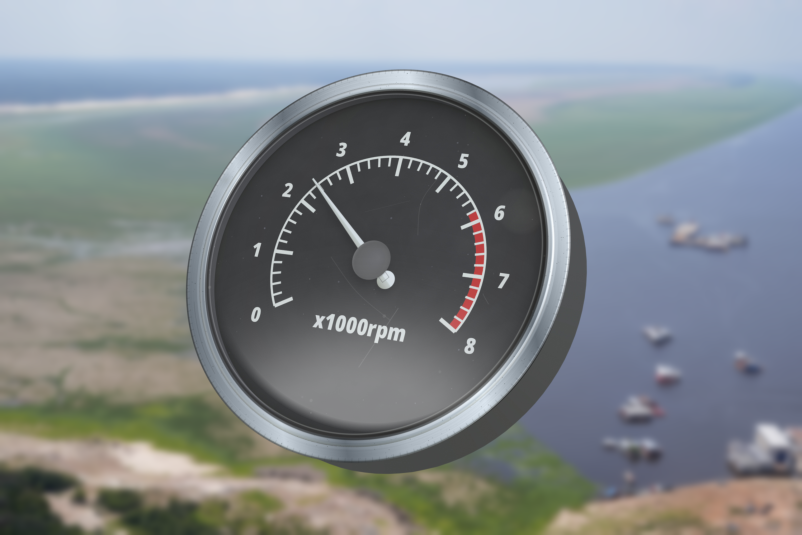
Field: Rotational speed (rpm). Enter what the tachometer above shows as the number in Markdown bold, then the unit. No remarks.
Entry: **2400** rpm
